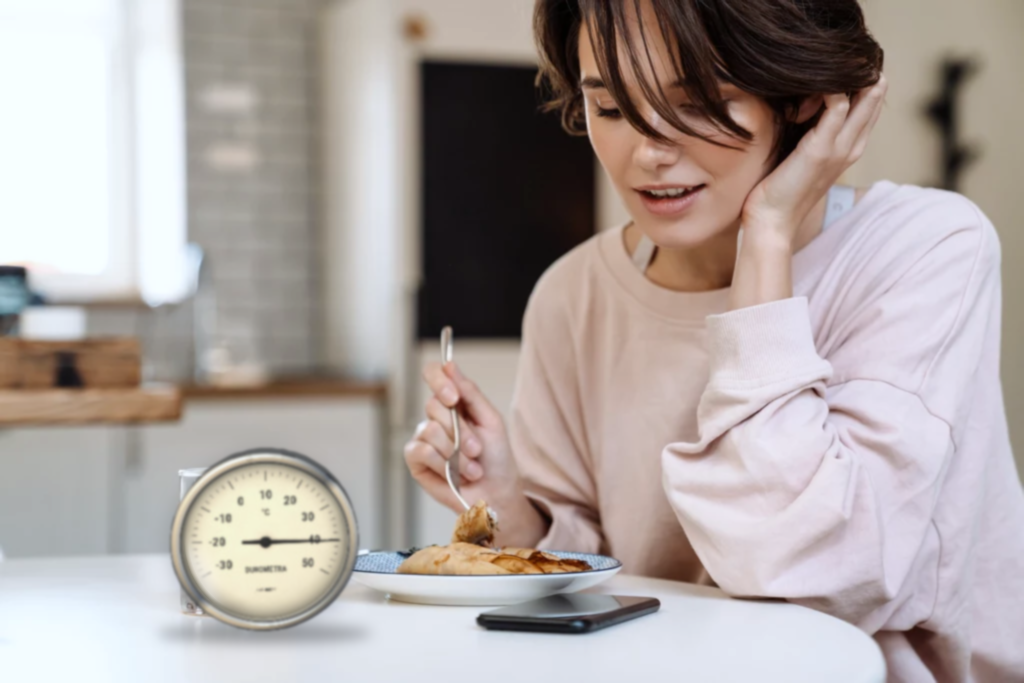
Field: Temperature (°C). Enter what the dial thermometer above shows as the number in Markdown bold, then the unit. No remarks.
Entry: **40** °C
